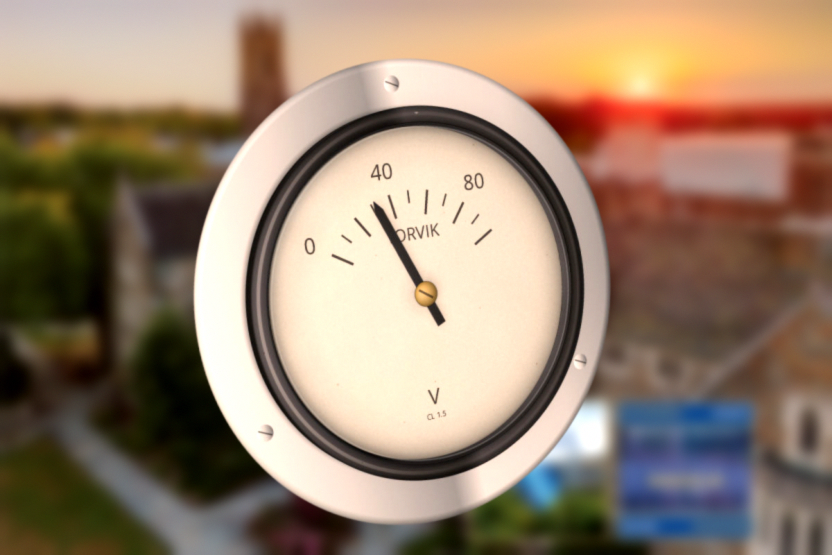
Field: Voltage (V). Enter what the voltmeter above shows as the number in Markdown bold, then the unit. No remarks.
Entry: **30** V
